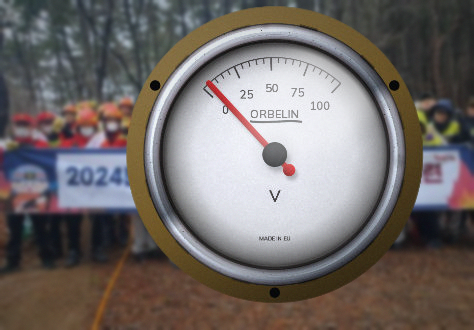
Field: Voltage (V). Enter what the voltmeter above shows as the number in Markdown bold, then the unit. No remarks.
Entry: **5** V
